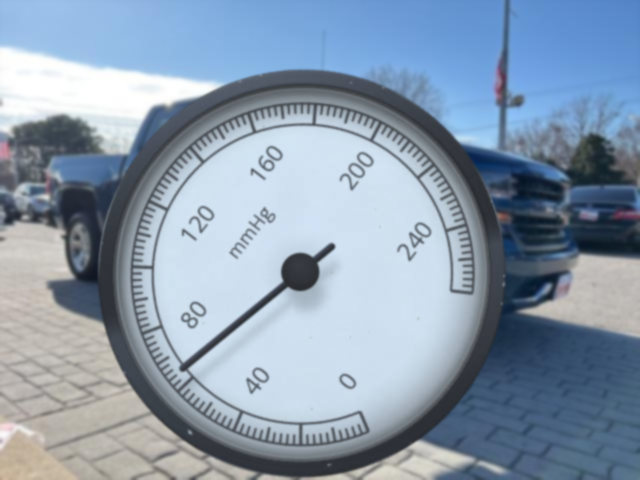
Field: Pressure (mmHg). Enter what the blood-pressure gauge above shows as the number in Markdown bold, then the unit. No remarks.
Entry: **64** mmHg
